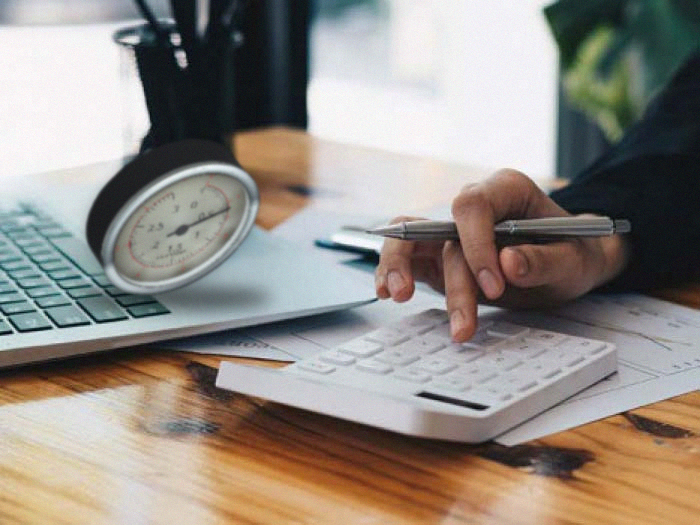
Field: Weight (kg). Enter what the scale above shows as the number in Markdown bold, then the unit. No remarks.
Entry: **0.5** kg
